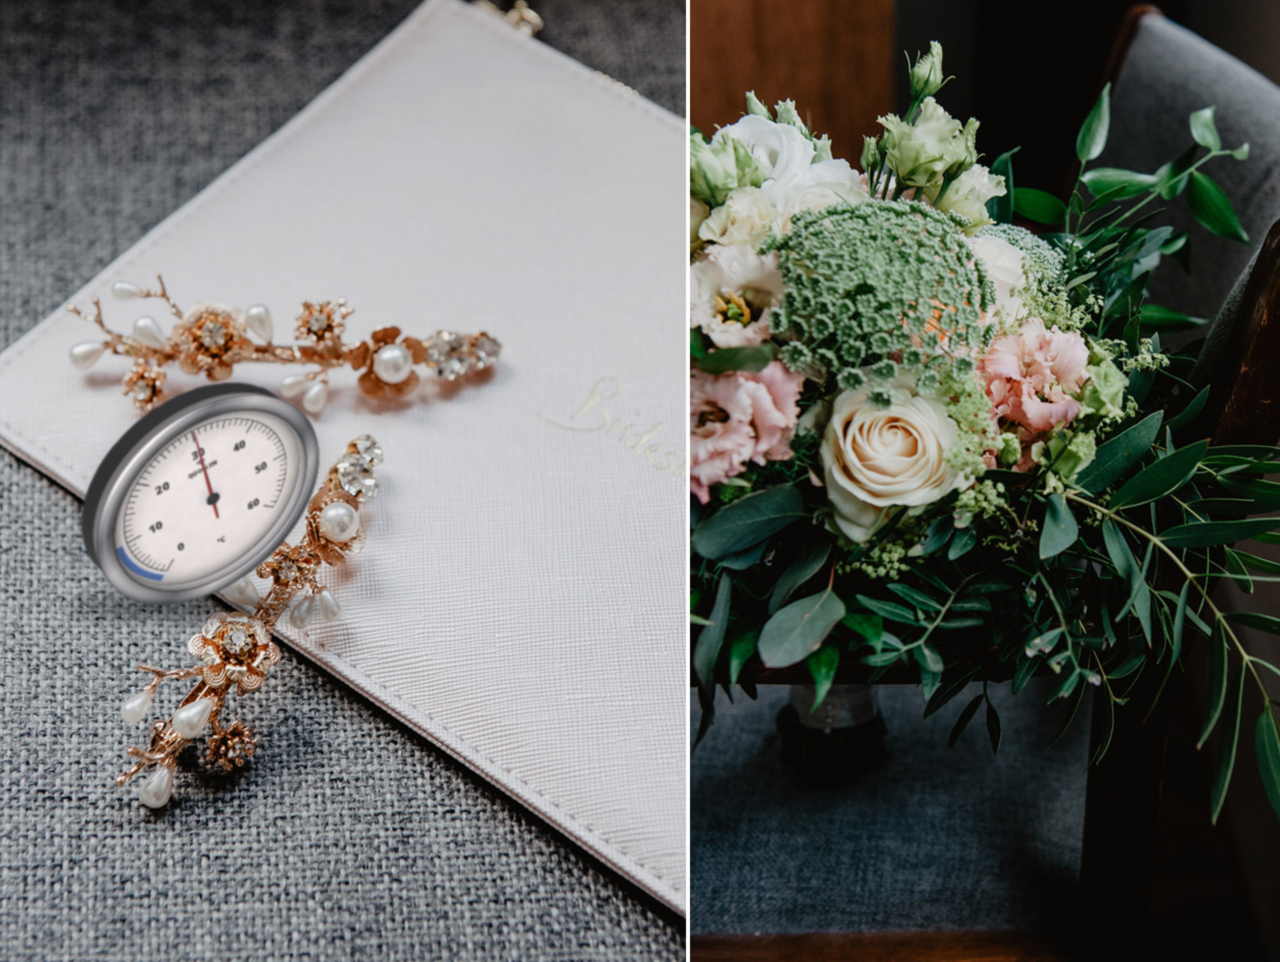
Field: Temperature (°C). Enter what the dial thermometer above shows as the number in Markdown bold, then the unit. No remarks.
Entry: **30** °C
